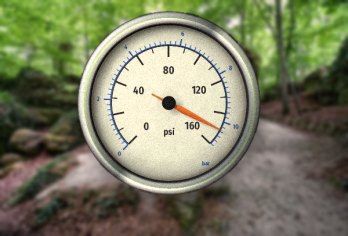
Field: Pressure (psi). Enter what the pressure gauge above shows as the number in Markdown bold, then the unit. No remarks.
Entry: **150** psi
